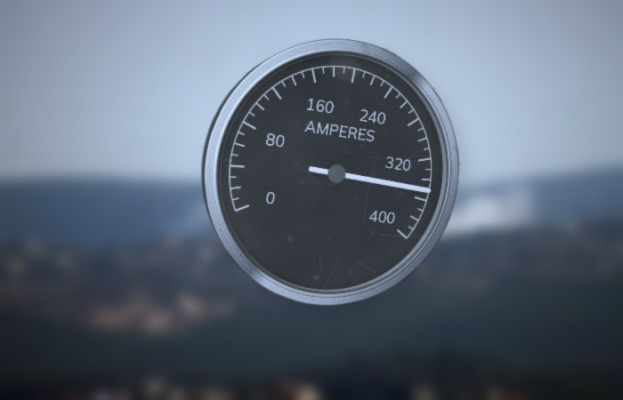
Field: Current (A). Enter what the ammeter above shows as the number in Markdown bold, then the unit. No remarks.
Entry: **350** A
